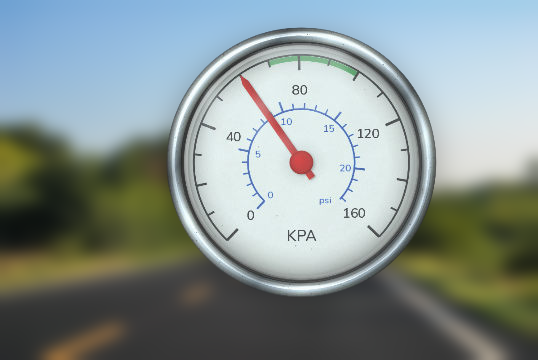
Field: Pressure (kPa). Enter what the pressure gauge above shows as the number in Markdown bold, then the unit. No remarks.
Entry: **60** kPa
